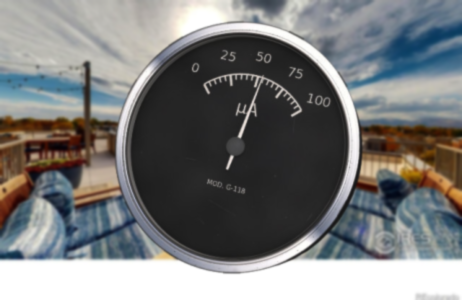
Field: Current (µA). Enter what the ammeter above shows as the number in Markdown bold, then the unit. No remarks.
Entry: **55** µA
